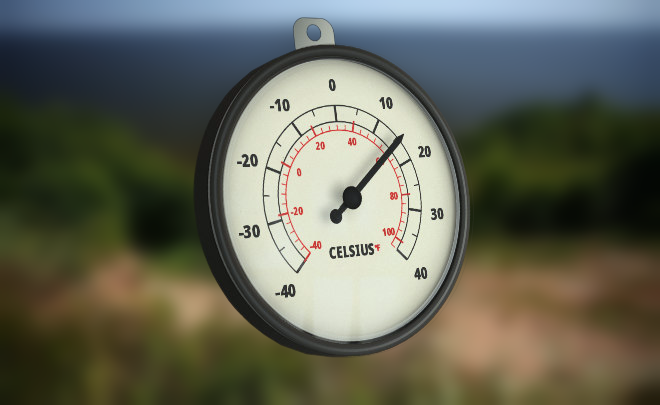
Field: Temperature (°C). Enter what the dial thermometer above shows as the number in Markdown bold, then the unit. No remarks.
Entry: **15** °C
